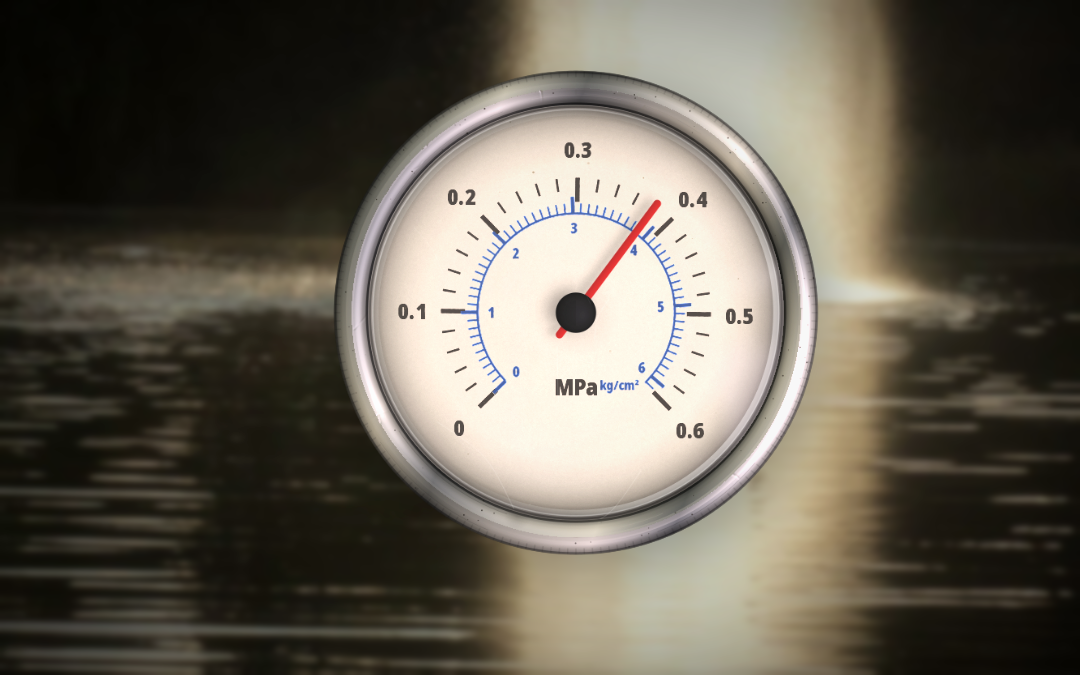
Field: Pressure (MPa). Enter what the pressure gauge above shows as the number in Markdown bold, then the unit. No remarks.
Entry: **0.38** MPa
